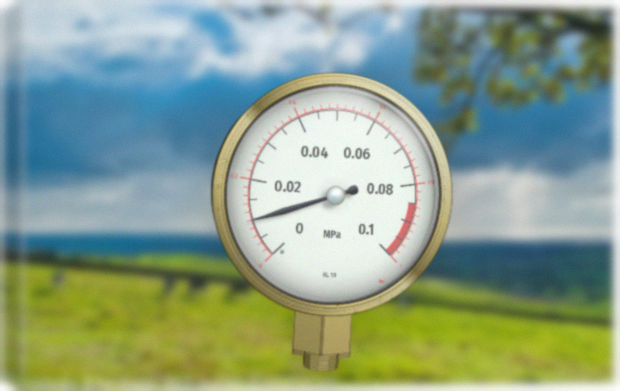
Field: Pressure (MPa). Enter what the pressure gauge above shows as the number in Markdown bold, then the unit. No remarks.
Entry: **0.01** MPa
